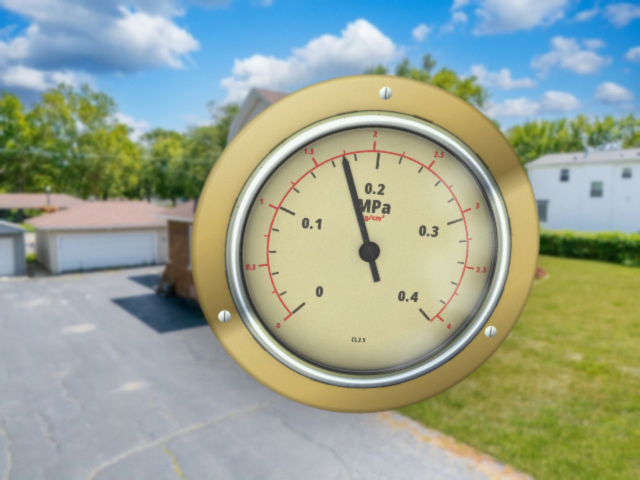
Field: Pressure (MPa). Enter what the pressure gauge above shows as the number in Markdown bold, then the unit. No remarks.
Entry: **0.17** MPa
